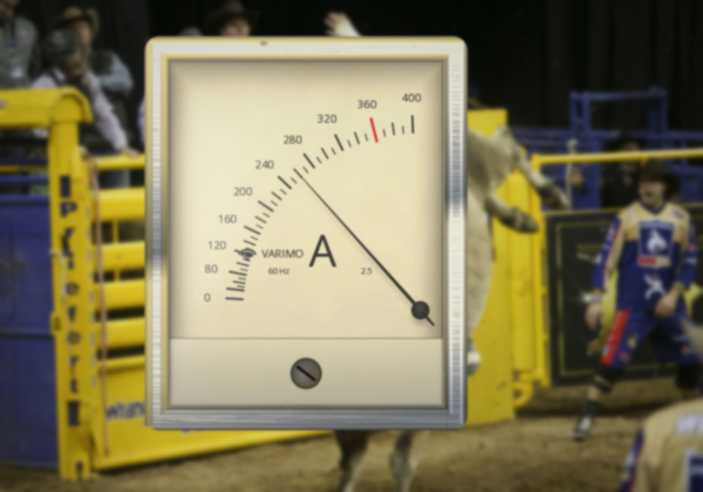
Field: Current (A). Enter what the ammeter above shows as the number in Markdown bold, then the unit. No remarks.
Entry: **260** A
